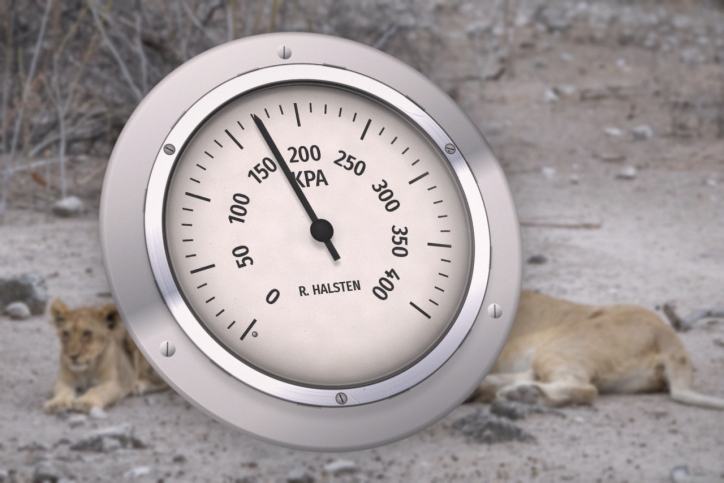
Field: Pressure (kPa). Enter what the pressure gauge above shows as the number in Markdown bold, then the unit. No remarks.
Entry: **170** kPa
